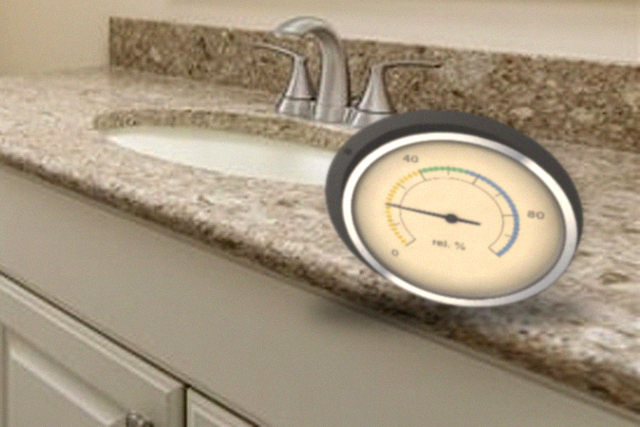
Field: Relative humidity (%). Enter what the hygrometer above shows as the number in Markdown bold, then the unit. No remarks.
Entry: **20** %
